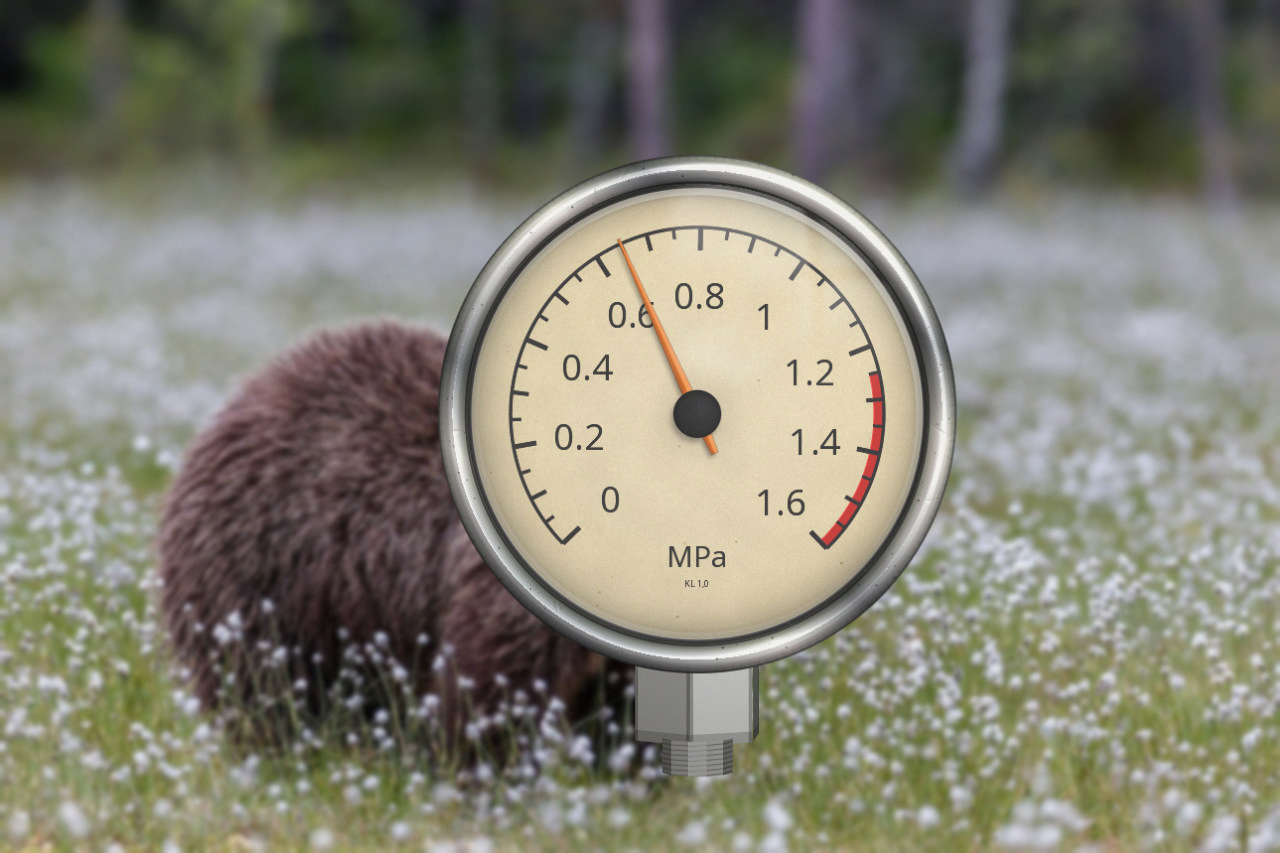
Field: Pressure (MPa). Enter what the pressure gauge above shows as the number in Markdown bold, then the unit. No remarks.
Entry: **0.65** MPa
